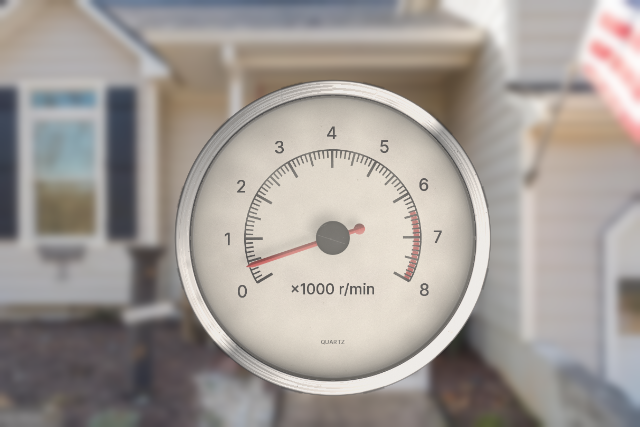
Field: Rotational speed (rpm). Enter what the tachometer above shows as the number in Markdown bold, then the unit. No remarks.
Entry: **400** rpm
